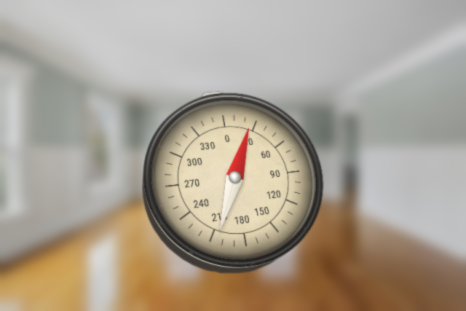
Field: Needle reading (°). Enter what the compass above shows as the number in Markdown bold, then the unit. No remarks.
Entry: **25** °
